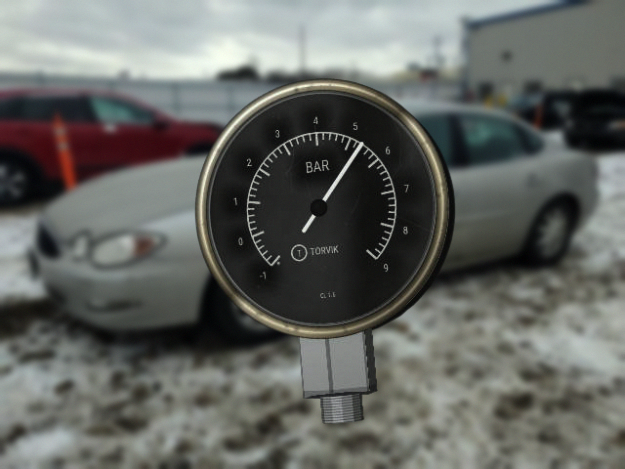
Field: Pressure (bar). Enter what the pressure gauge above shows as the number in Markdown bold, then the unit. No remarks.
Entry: **5.4** bar
